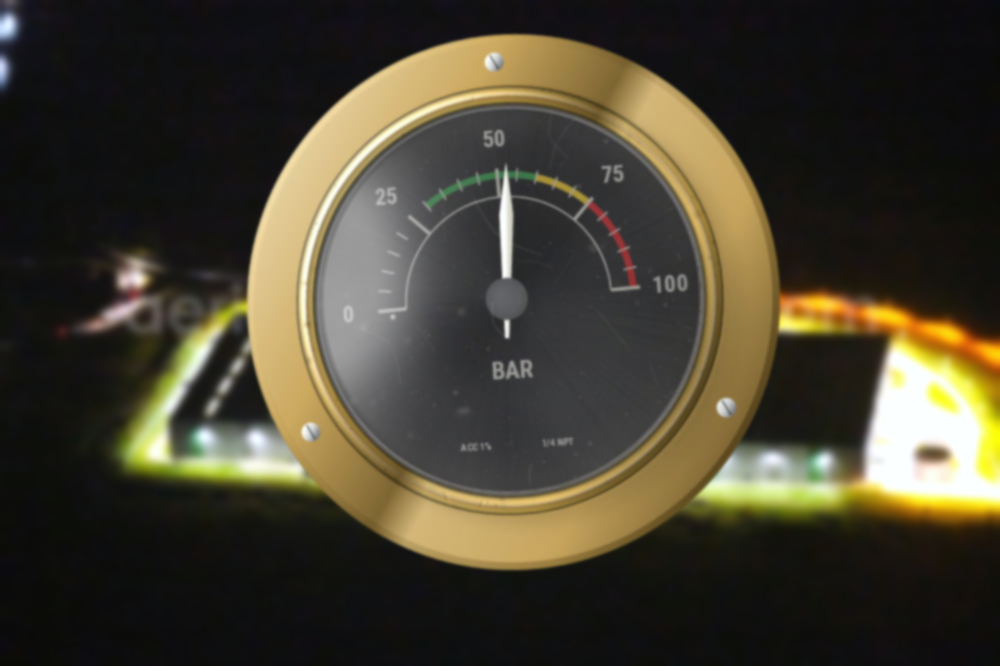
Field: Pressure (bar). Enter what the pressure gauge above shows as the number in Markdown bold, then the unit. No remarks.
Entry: **52.5** bar
